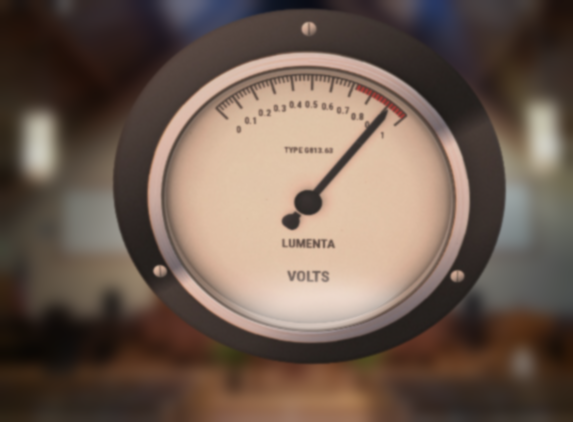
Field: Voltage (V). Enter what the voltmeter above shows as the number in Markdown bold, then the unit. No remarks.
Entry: **0.9** V
